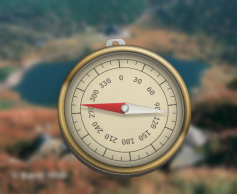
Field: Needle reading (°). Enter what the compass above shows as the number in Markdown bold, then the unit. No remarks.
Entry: **280** °
